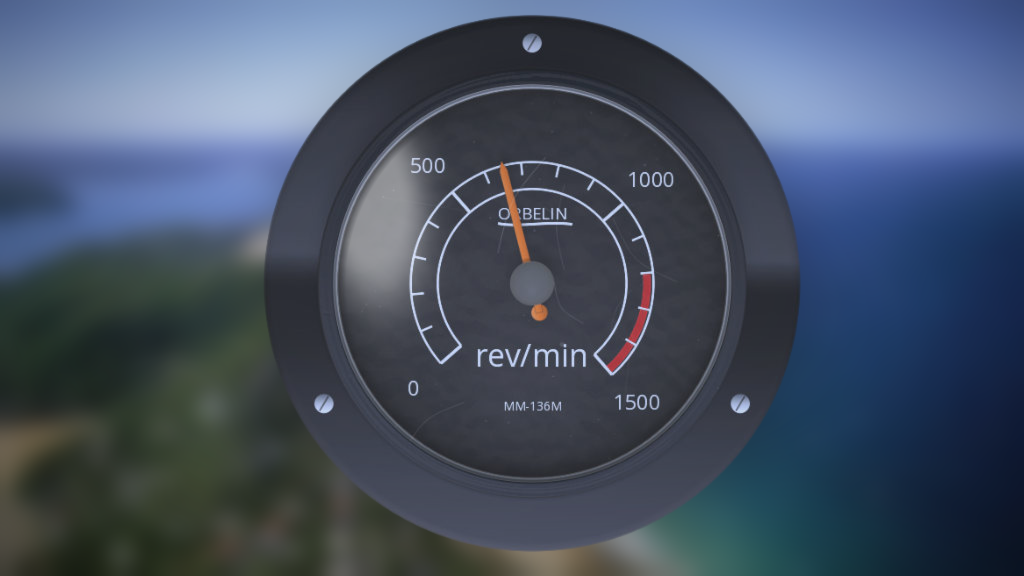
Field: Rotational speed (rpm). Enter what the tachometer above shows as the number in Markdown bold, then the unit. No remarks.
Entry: **650** rpm
